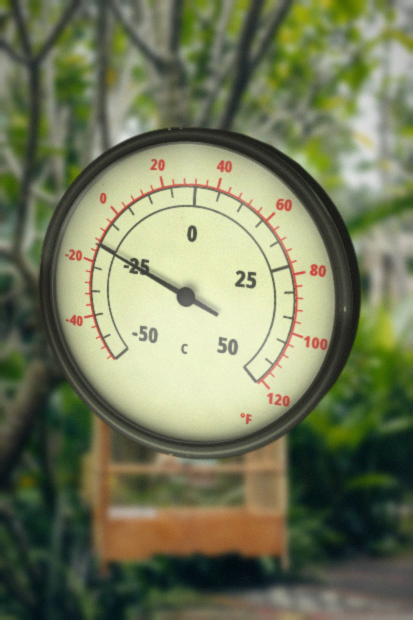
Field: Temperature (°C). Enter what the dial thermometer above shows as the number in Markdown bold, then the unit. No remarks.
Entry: **-25** °C
